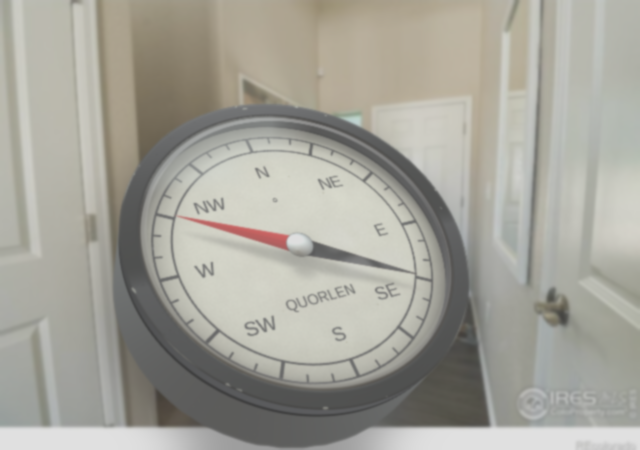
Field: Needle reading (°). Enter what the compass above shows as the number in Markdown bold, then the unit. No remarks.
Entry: **300** °
